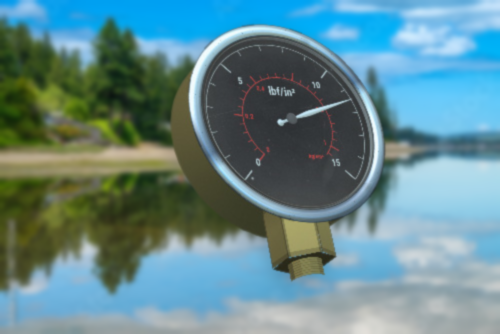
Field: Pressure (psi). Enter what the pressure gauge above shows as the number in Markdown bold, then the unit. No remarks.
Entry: **11.5** psi
